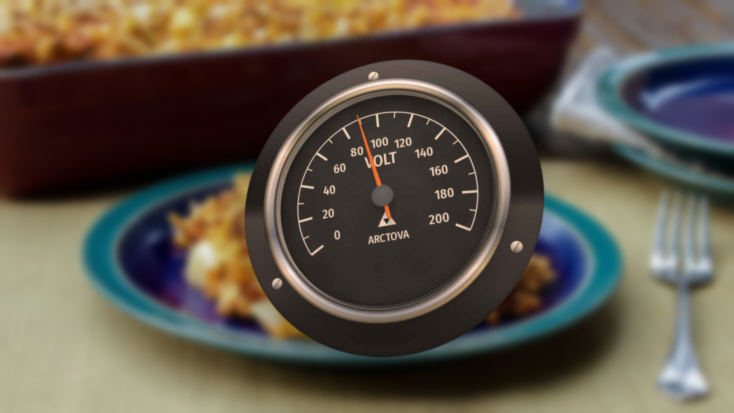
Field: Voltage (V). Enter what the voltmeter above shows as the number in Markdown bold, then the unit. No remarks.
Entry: **90** V
